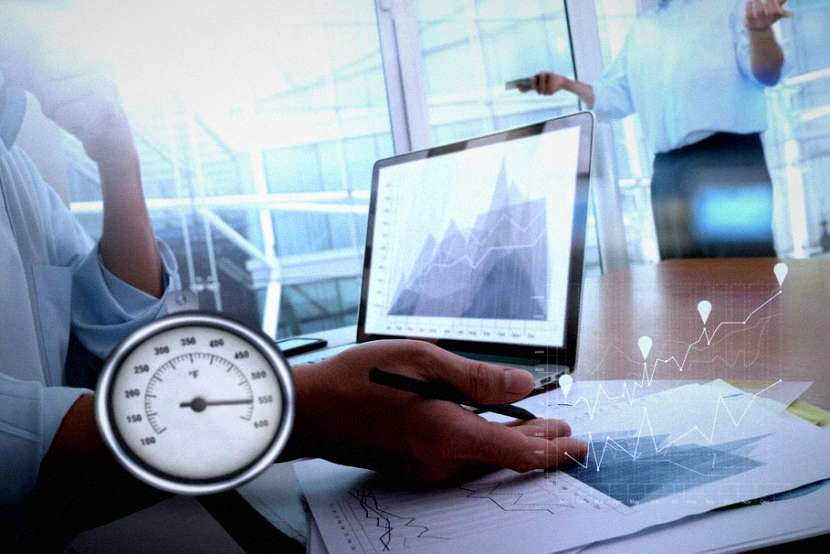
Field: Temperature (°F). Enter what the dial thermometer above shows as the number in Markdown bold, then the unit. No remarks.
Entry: **550** °F
